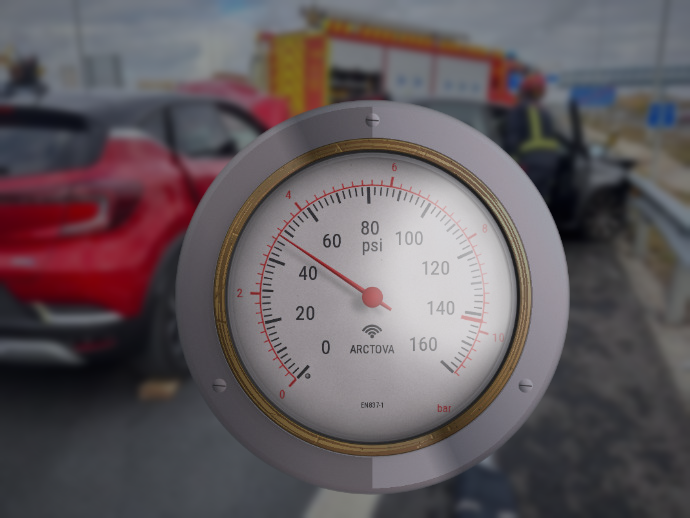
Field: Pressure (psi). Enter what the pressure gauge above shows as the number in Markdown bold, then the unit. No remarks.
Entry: **48** psi
